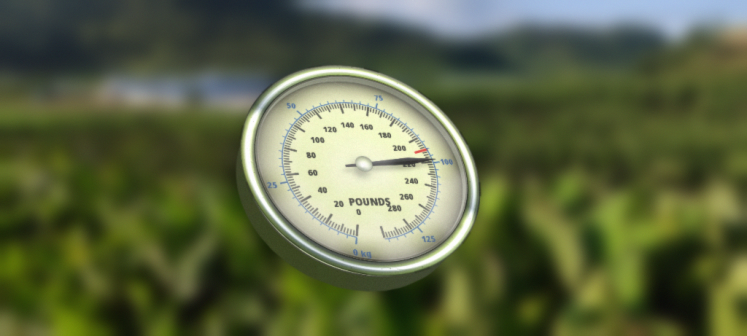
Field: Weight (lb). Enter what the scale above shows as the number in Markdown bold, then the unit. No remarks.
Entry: **220** lb
